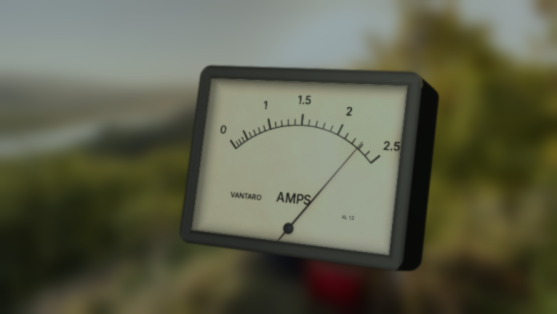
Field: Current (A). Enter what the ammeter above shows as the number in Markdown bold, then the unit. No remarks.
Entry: **2.3** A
